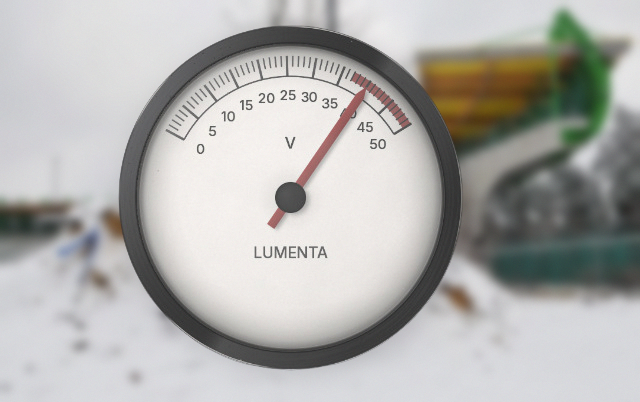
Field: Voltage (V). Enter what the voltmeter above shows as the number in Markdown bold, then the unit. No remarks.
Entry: **40** V
